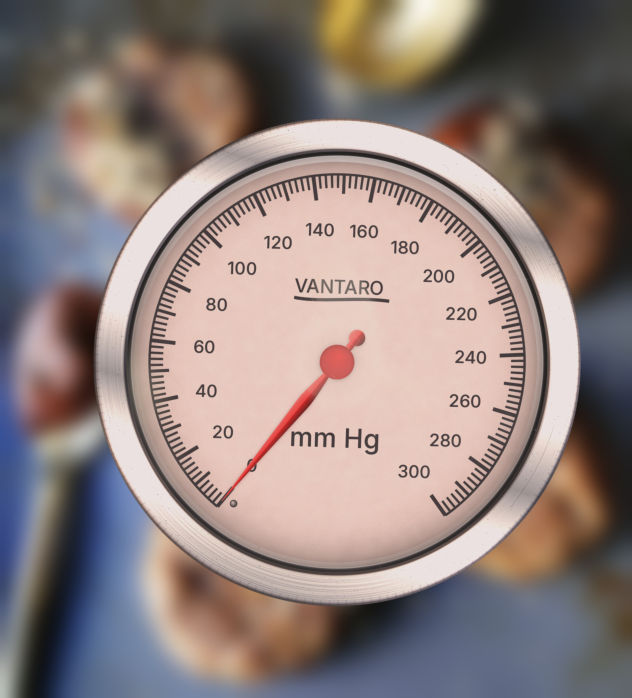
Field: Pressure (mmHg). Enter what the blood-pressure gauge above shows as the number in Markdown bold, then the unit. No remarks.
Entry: **0** mmHg
